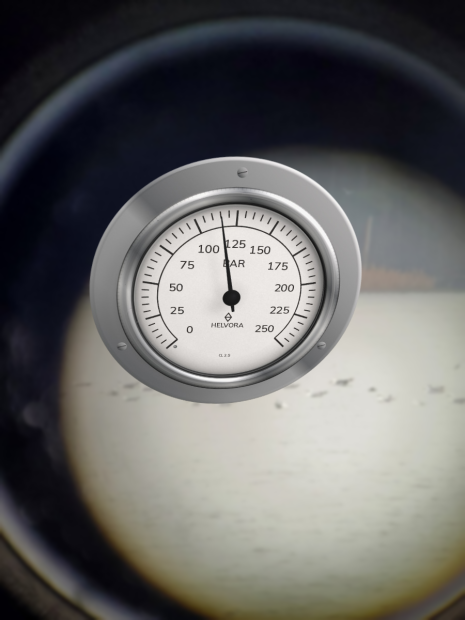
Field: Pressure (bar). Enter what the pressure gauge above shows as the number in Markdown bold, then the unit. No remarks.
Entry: **115** bar
